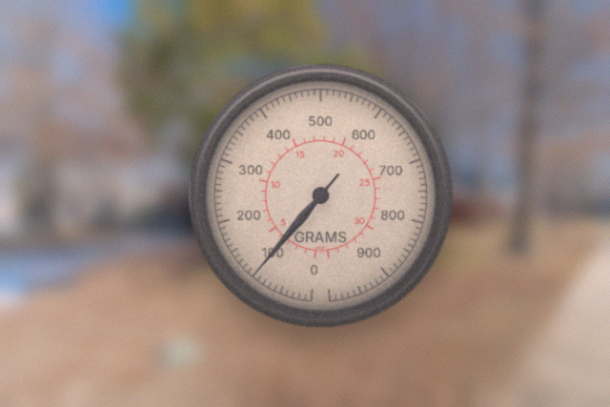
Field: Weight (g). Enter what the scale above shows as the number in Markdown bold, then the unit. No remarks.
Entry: **100** g
